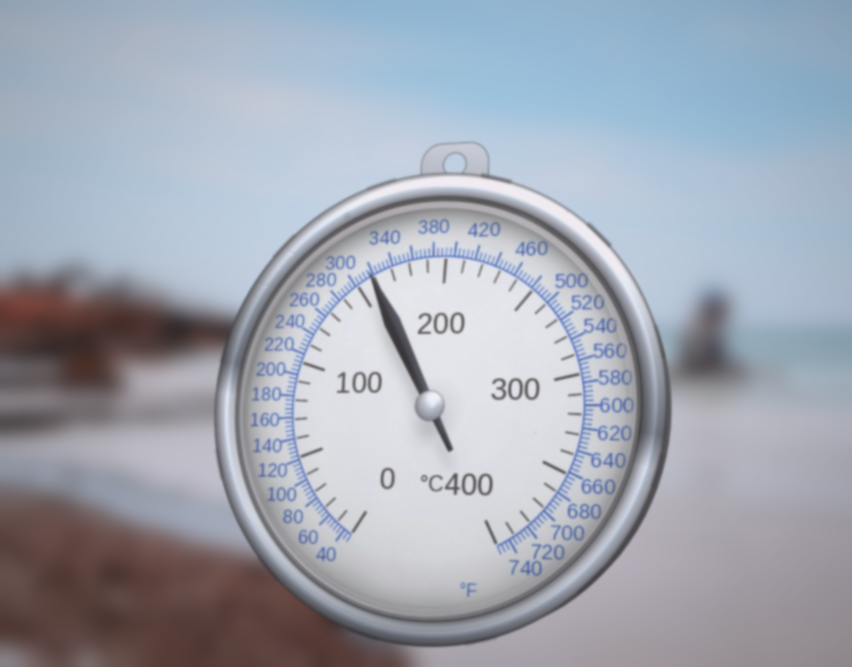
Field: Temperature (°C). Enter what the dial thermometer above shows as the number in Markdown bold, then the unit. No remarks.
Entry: **160** °C
